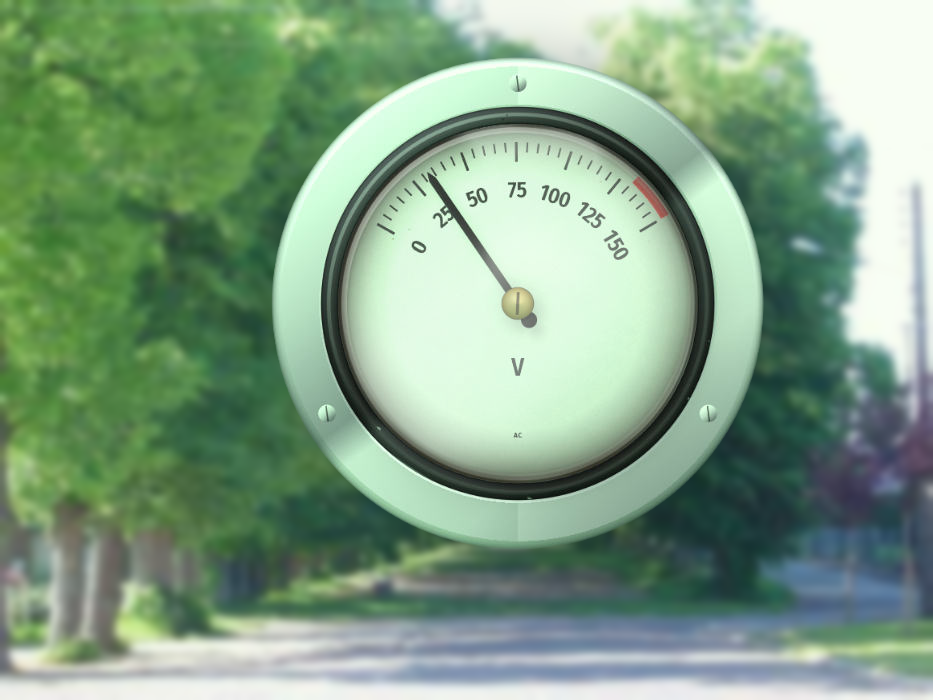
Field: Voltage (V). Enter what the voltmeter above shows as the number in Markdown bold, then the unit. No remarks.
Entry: **32.5** V
